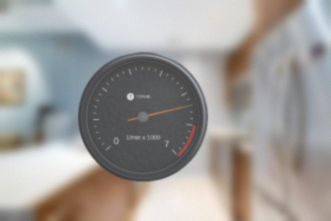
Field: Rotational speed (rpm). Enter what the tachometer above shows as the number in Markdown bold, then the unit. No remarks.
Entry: **5400** rpm
